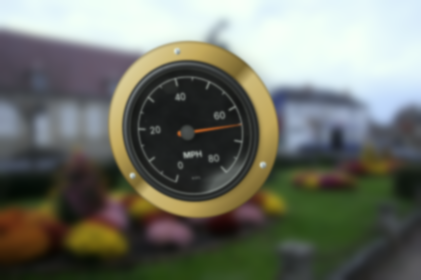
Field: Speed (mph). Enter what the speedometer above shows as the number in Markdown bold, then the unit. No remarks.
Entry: **65** mph
